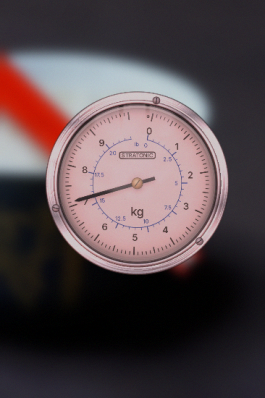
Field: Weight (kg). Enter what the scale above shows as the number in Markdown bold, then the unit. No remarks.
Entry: **7.1** kg
